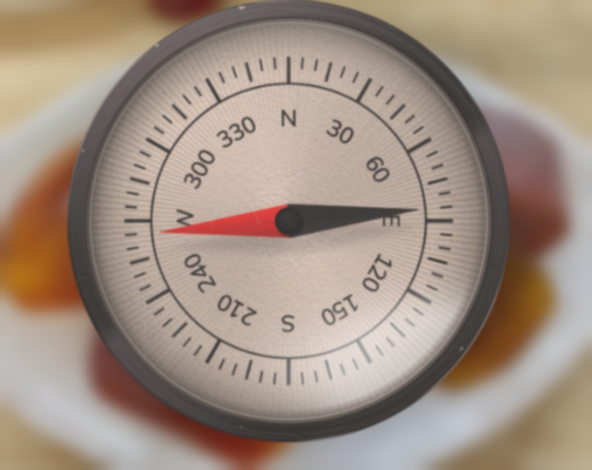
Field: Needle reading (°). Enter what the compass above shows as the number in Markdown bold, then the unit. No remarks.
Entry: **265** °
